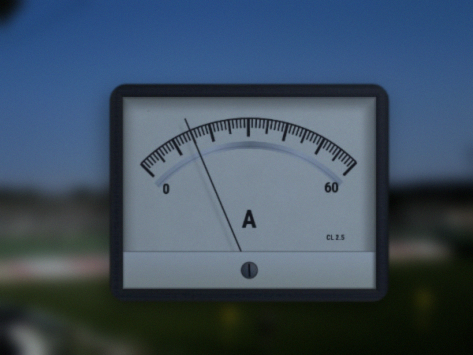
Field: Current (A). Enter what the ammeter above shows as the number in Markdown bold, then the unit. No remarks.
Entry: **15** A
